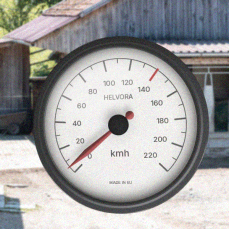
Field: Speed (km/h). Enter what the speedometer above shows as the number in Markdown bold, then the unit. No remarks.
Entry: **5** km/h
